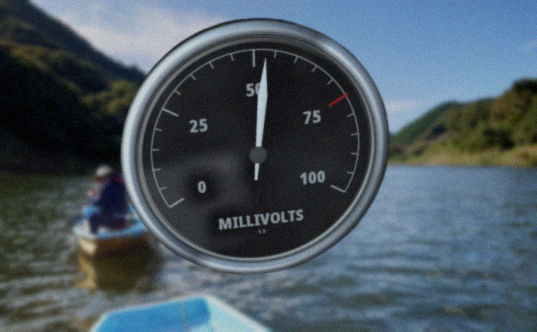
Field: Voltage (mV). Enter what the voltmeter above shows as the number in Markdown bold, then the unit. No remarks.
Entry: **52.5** mV
